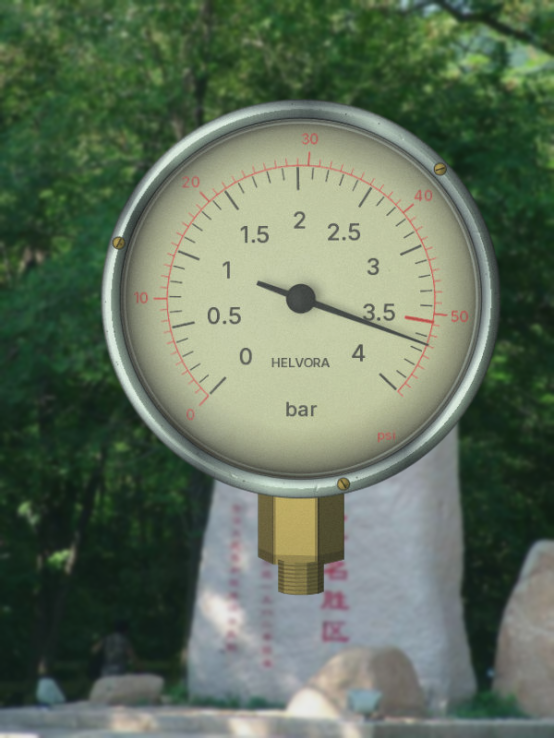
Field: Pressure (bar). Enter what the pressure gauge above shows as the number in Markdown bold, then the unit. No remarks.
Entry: **3.65** bar
